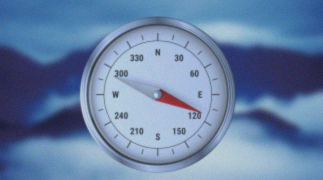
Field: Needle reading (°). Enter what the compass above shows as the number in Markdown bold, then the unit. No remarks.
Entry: **112.5** °
